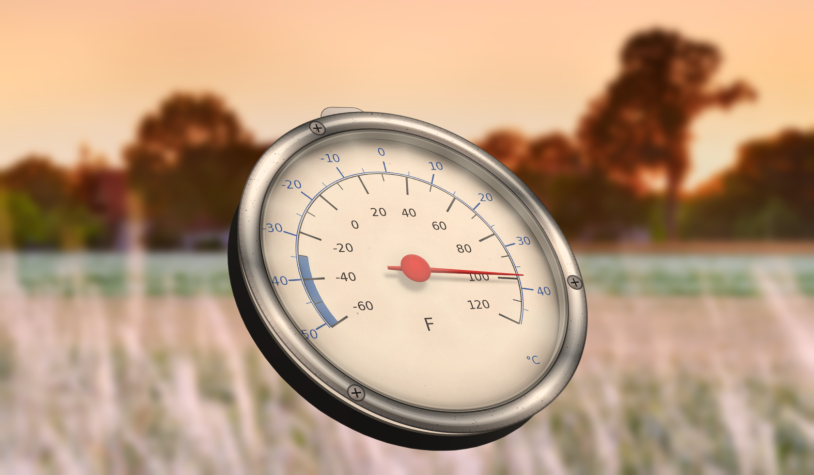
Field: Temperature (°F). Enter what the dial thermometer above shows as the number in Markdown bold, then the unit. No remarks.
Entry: **100** °F
